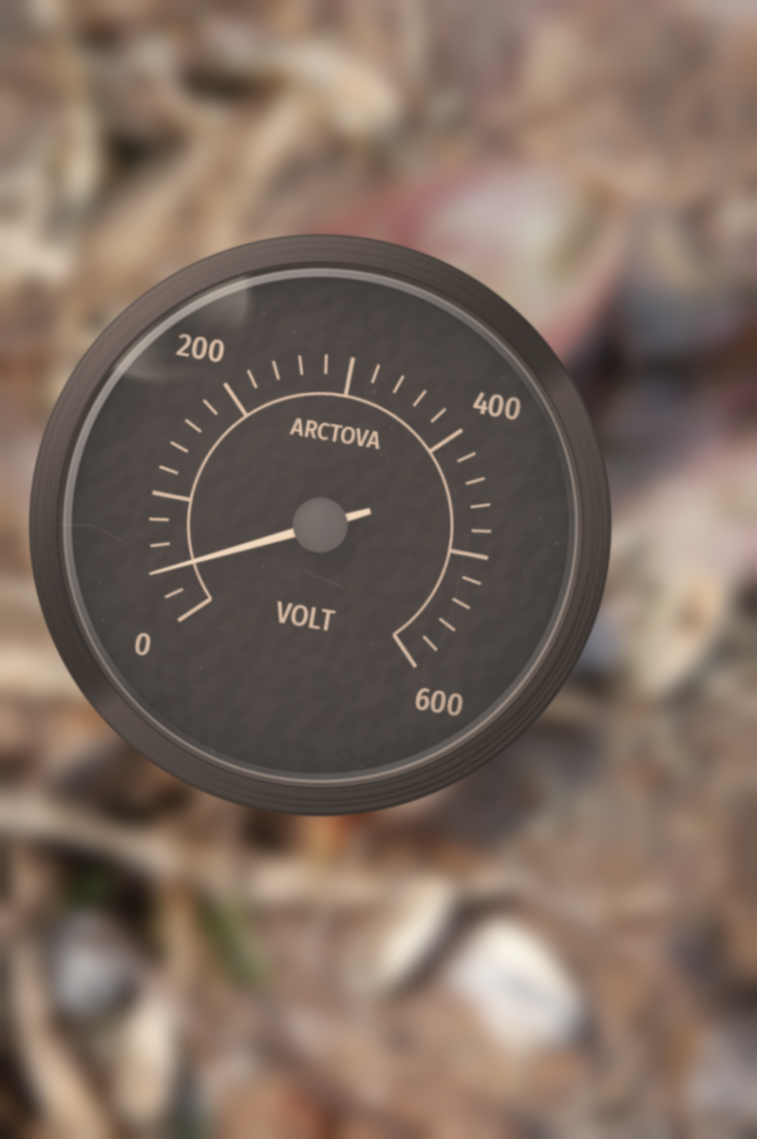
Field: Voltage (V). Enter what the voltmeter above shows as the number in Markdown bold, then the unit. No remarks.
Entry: **40** V
